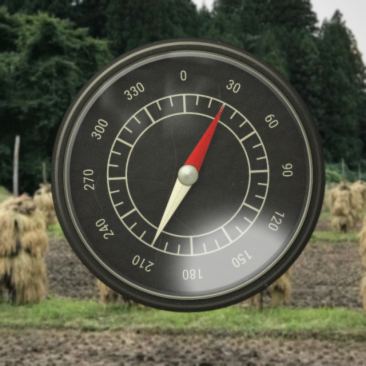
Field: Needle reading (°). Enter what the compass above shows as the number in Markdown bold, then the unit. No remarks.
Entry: **30** °
